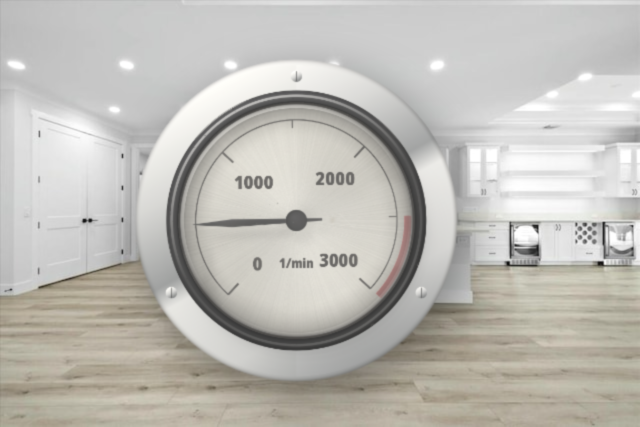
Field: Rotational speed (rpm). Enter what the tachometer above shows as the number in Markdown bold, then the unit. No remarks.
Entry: **500** rpm
